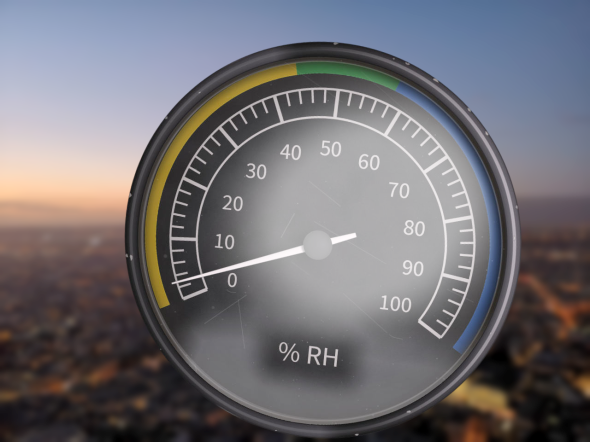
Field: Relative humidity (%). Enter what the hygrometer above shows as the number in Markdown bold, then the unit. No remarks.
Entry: **3** %
